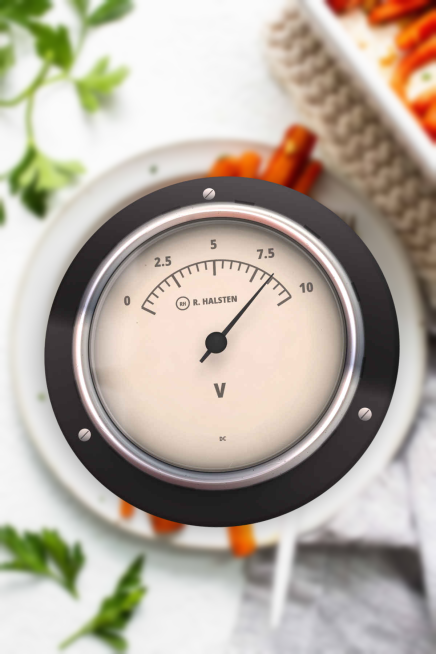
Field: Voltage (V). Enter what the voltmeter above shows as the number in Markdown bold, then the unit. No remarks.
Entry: **8.5** V
